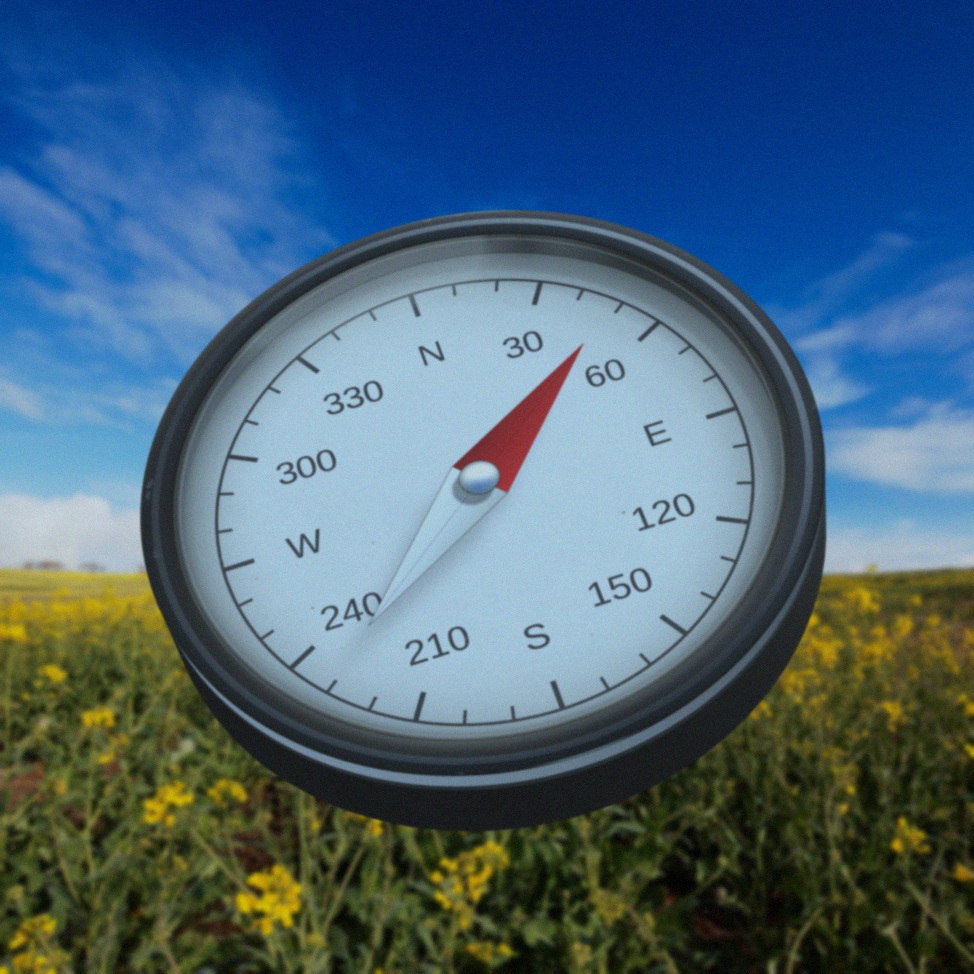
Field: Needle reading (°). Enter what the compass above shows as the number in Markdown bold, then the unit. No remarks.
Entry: **50** °
